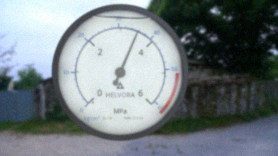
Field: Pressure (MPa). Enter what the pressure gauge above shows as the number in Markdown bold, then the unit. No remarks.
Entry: **3.5** MPa
